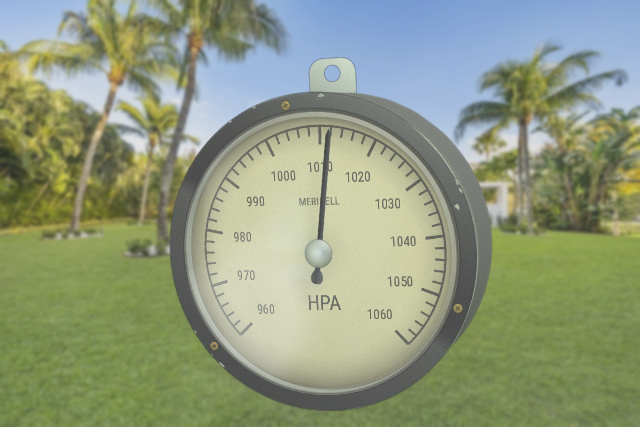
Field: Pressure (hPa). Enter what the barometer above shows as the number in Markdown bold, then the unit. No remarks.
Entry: **1012** hPa
